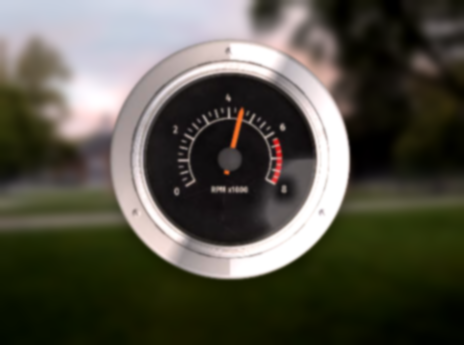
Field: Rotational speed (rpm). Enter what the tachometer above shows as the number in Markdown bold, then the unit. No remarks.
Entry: **4500** rpm
